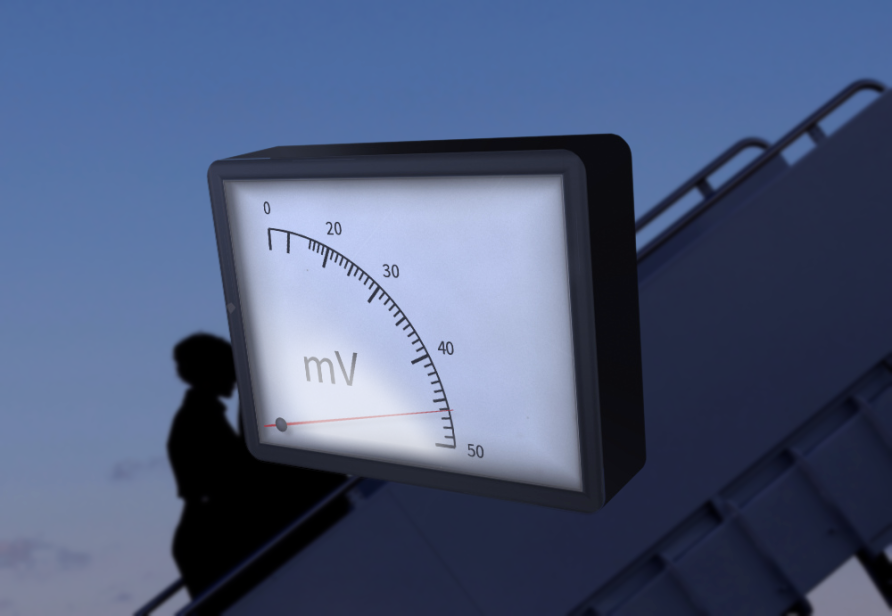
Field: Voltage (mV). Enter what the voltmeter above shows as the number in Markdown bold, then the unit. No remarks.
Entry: **46** mV
